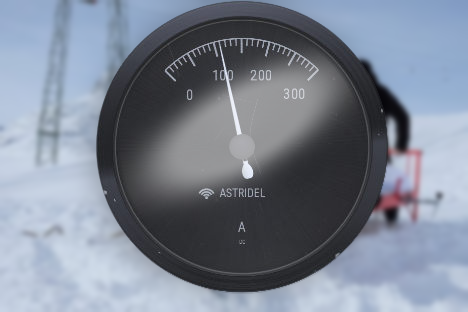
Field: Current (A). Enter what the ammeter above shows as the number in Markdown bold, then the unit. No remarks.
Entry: **110** A
